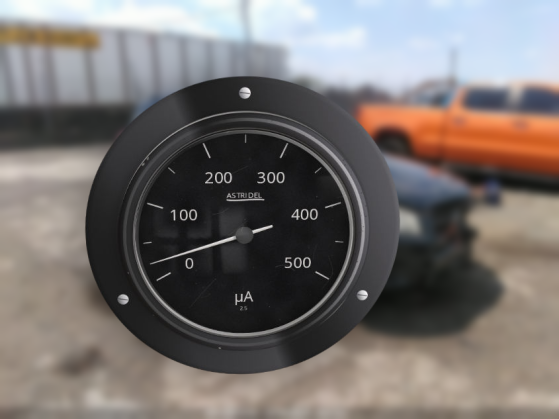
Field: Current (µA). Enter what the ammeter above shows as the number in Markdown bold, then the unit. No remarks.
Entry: **25** µA
